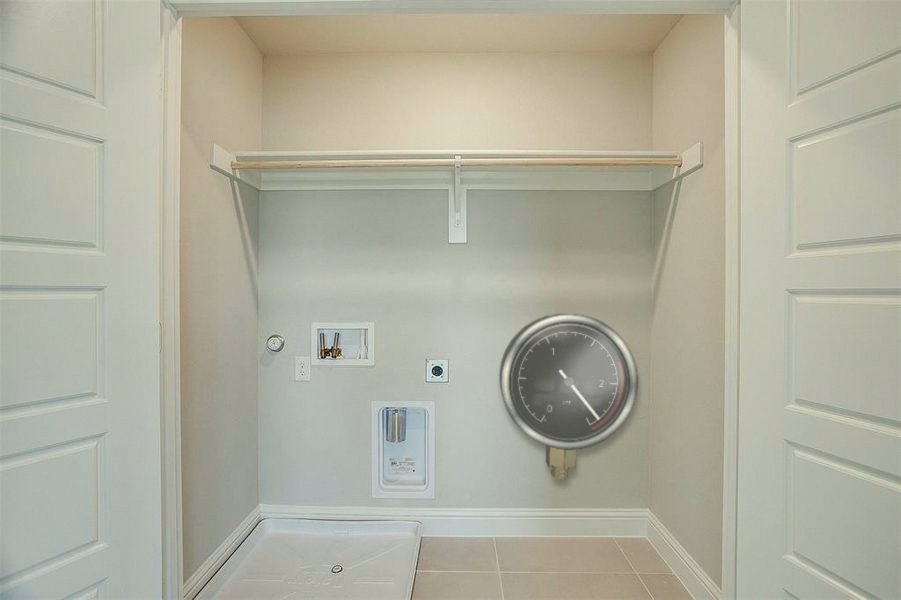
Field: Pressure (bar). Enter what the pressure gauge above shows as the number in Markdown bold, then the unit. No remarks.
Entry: **2.4** bar
